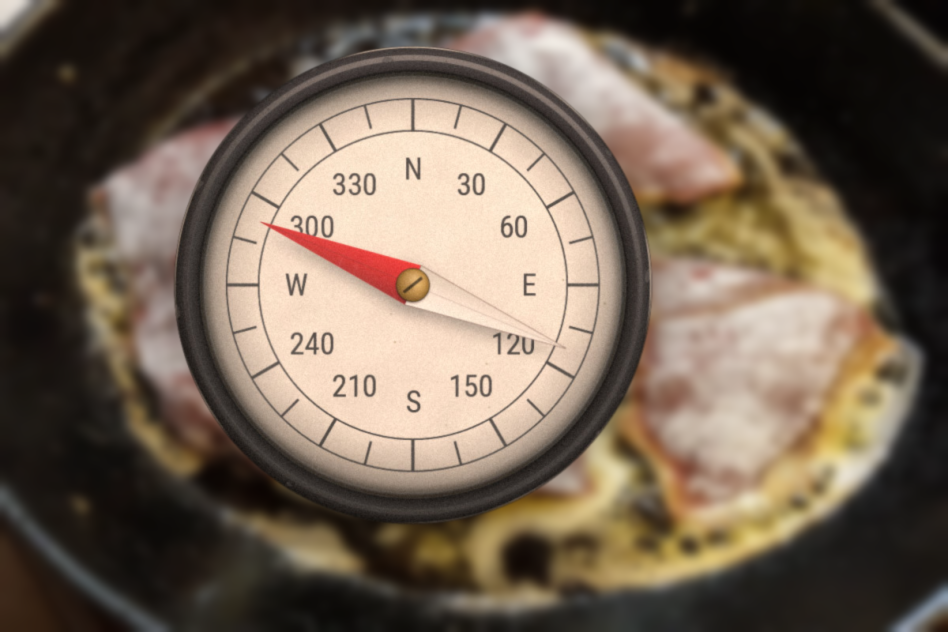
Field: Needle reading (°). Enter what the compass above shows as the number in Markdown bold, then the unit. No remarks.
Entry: **292.5** °
